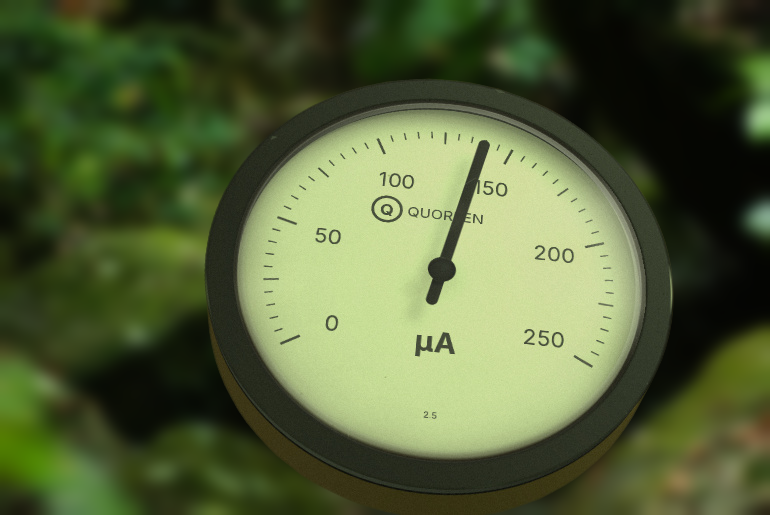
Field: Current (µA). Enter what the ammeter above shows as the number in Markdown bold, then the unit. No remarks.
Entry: **140** µA
